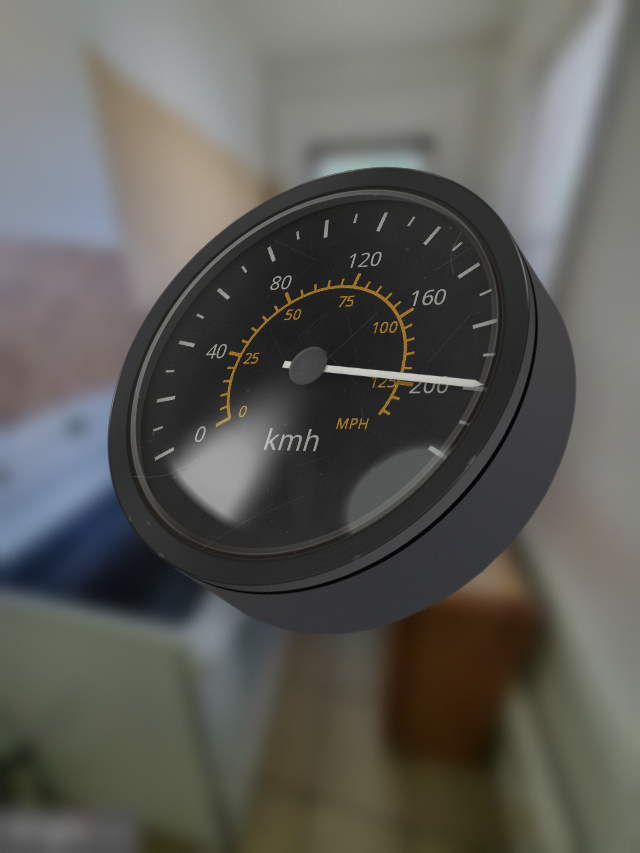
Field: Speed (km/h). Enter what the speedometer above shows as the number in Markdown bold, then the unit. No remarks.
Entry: **200** km/h
